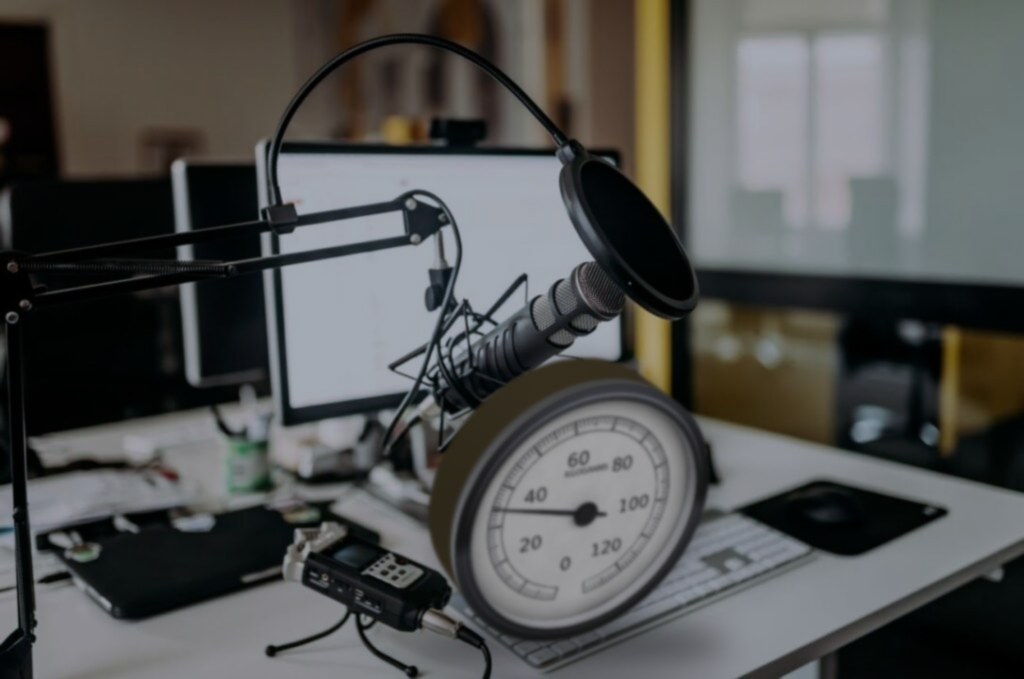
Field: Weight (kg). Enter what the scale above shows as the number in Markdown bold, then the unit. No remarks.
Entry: **35** kg
